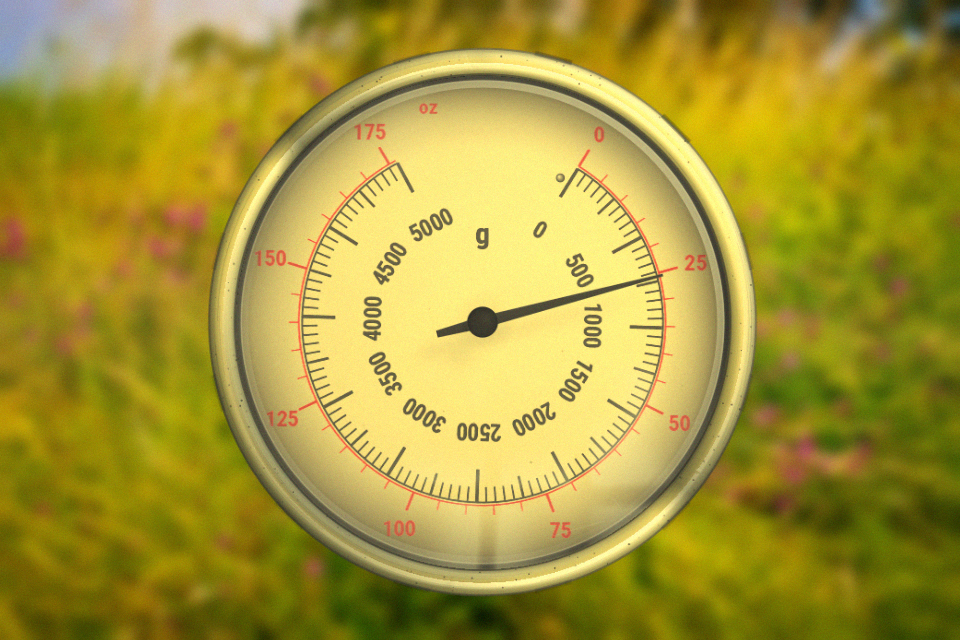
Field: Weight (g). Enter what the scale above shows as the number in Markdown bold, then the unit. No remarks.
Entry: **725** g
